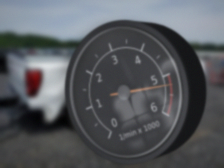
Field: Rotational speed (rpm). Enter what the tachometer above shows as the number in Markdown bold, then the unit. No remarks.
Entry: **5250** rpm
